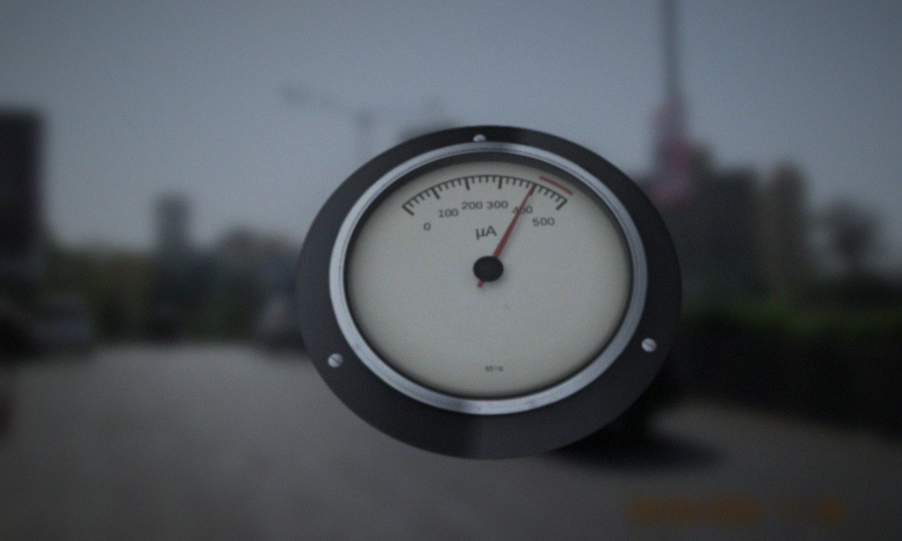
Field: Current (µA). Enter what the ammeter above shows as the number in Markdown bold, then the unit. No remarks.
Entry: **400** µA
